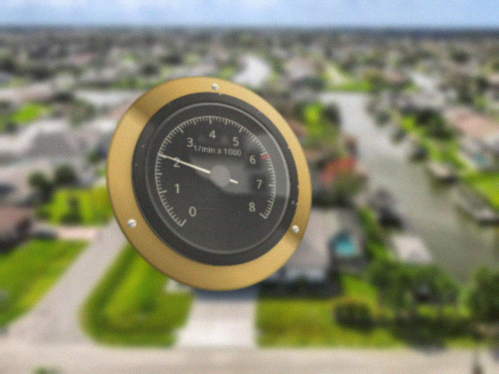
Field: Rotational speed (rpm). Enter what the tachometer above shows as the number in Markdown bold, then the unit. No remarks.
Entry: **2000** rpm
